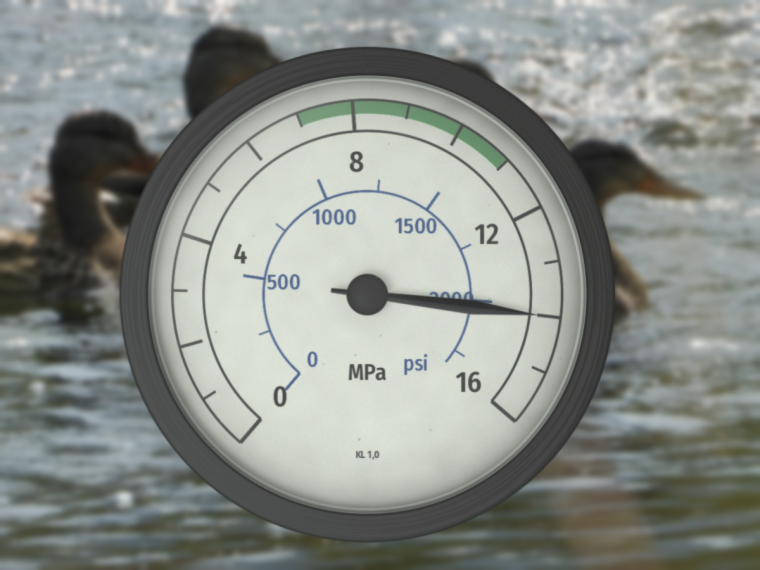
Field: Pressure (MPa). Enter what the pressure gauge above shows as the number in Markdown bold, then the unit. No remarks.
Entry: **14** MPa
